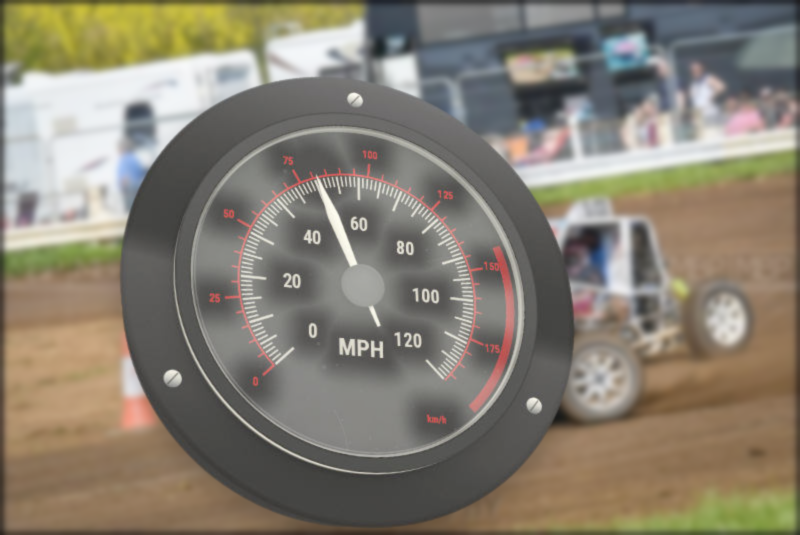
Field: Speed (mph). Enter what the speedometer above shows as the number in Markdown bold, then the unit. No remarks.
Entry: **50** mph
